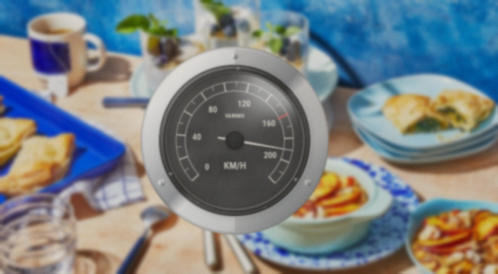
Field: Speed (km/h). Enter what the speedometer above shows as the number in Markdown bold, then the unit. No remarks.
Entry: **190** km/h
